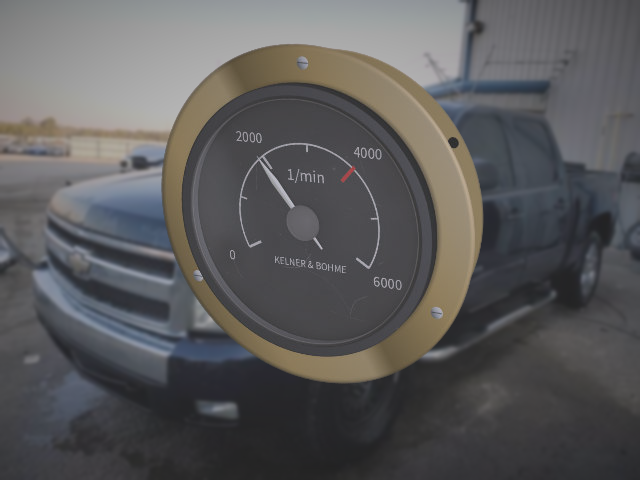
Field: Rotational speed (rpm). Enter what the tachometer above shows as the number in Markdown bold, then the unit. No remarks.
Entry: **2000** rpm
